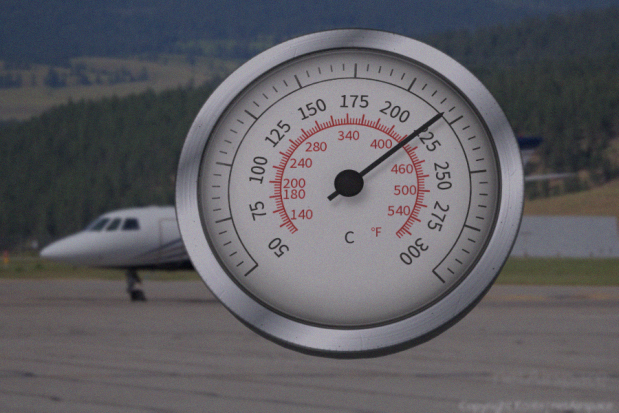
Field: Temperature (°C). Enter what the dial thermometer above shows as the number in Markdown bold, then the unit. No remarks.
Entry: **220** °C
